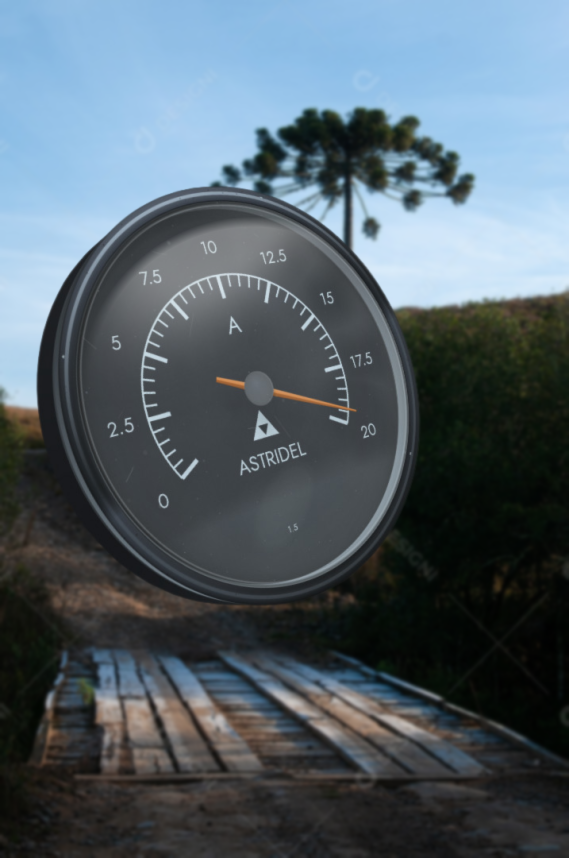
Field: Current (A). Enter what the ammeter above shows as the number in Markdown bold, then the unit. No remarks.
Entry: **19.5** A
